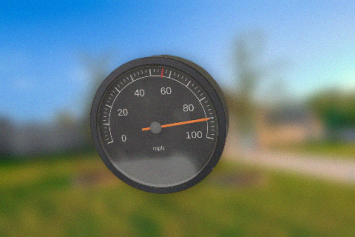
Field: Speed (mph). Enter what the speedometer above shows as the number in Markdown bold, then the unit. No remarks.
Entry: **90** mph
